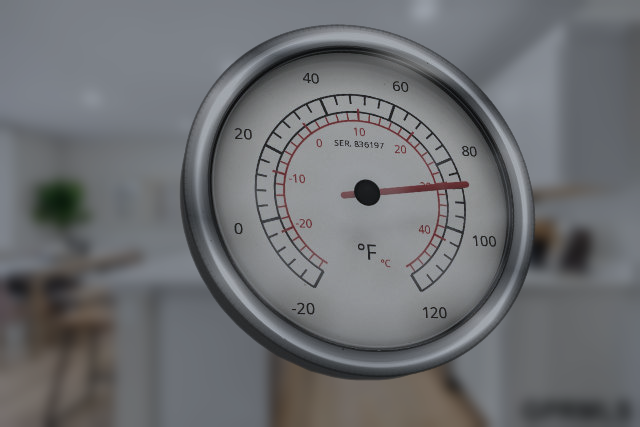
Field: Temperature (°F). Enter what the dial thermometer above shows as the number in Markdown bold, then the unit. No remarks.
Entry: **88** °F
